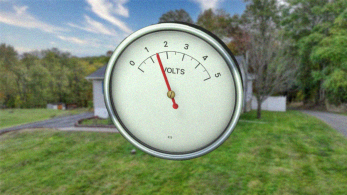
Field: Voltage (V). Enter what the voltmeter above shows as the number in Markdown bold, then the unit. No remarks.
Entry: **1.5** V
